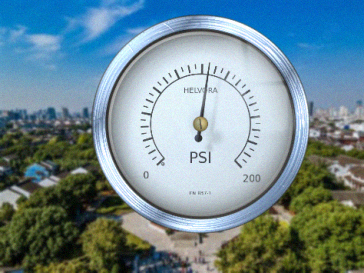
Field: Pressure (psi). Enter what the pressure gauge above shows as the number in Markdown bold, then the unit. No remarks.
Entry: **105** psi
